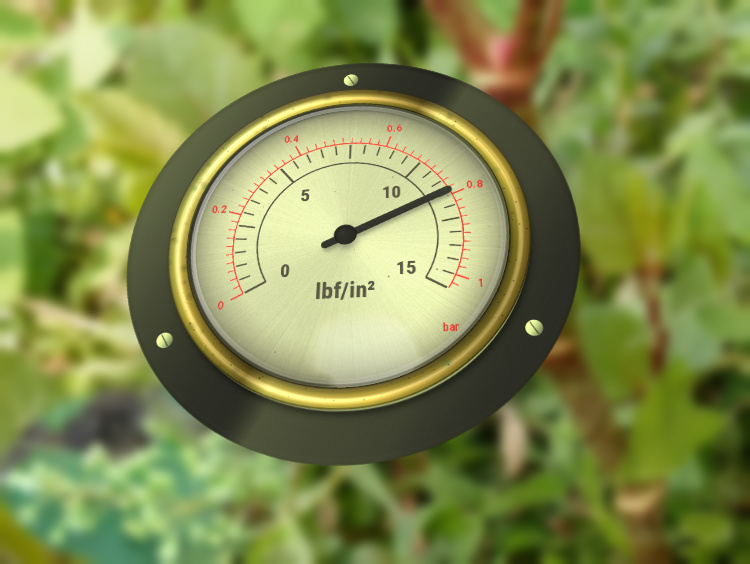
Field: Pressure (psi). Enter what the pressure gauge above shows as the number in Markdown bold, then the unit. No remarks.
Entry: **11.5** psi
